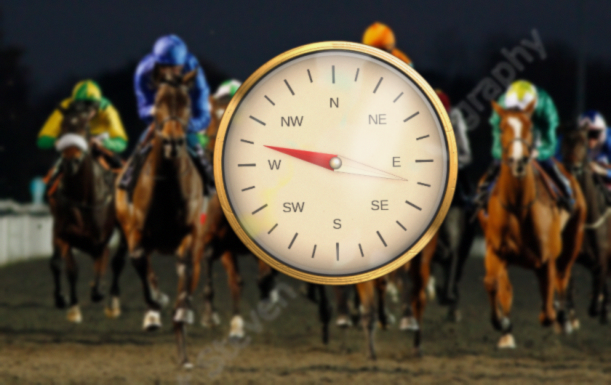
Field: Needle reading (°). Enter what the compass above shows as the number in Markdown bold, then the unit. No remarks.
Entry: **285** °
